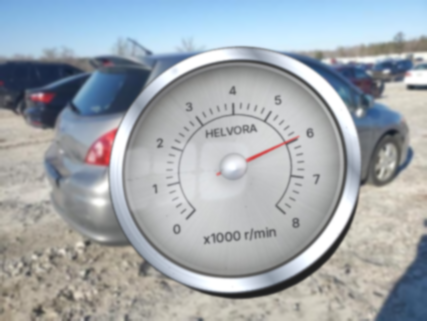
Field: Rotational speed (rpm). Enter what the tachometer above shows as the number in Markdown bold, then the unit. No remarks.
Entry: **6000** rpm
